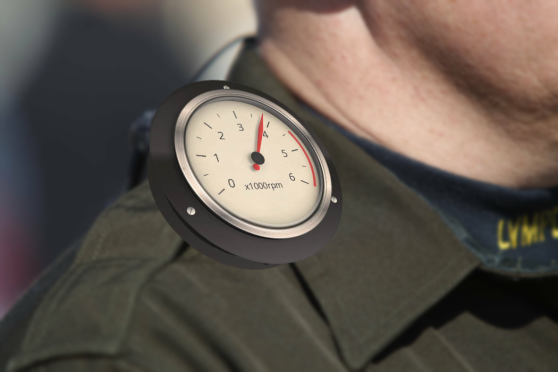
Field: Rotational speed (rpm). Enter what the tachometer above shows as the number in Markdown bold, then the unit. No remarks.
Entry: **3750** rpm
